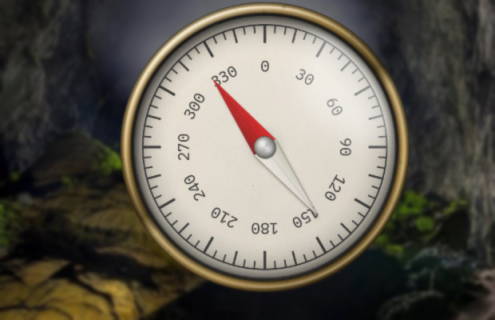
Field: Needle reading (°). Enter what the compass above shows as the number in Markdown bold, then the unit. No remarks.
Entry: **322.5** °
